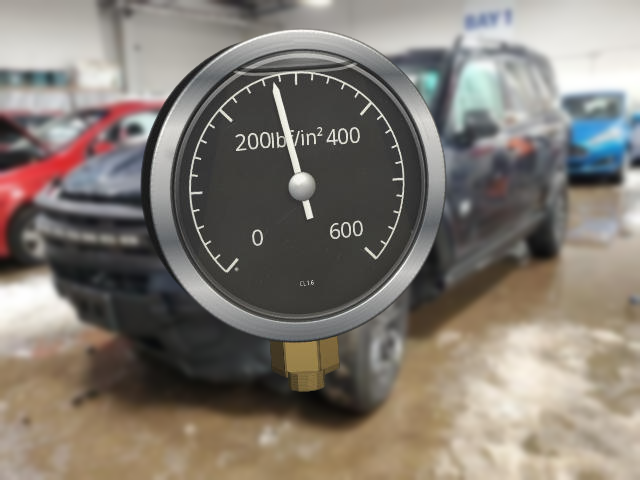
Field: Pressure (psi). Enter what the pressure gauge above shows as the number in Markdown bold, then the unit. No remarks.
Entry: **270** psi
